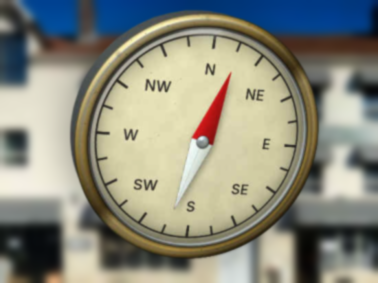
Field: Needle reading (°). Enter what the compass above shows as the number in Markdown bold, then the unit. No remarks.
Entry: **15** °
